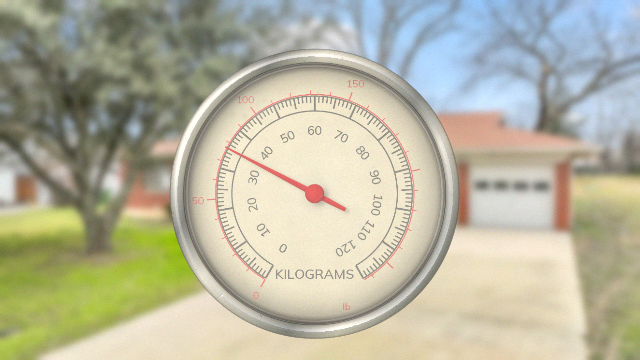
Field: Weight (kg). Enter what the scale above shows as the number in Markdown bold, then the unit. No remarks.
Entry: **35** kg
